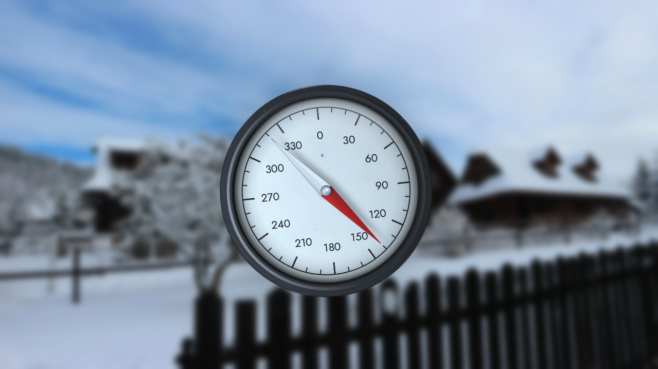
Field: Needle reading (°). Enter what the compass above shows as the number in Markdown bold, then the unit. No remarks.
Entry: **140** °
